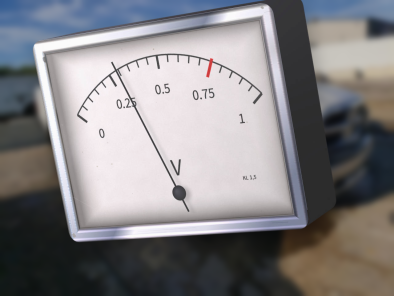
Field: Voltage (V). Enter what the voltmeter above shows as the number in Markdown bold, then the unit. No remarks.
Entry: **0.3** V
